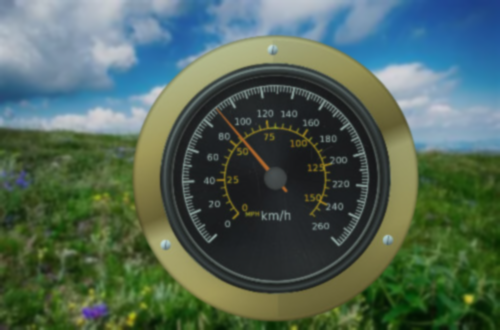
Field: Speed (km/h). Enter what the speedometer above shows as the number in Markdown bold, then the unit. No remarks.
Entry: **90** km/h
